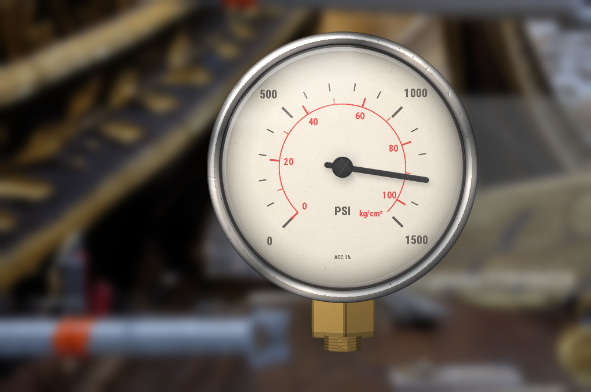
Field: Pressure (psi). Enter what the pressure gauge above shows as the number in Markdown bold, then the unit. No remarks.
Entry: **1300** psi
